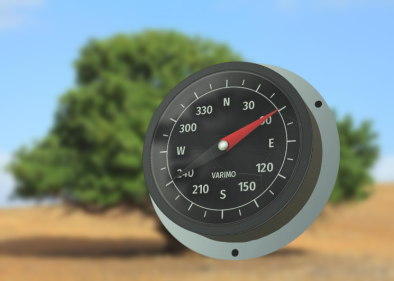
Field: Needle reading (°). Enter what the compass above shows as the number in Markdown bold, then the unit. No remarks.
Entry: **60** °
